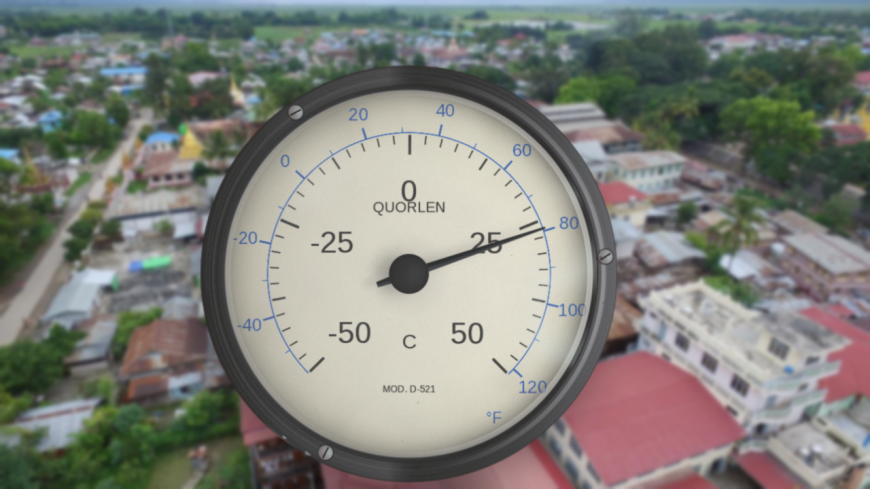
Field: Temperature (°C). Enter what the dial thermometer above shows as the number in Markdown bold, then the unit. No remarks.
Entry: **26.25** °C
